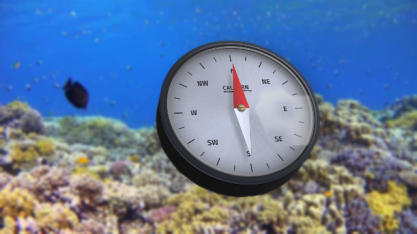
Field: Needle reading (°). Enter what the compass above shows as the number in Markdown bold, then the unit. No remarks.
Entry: **0** °
